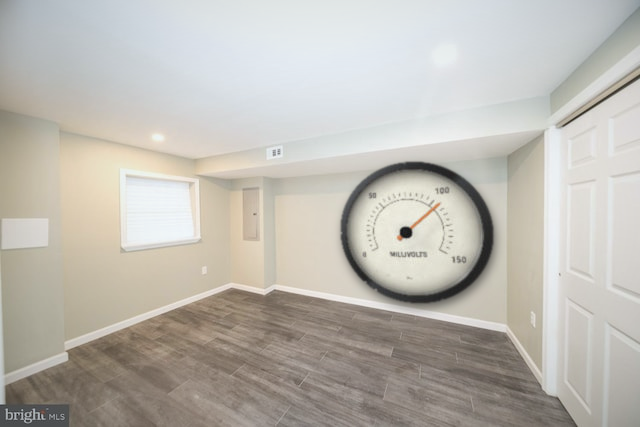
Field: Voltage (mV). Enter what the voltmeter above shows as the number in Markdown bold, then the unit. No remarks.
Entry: **105** mV
